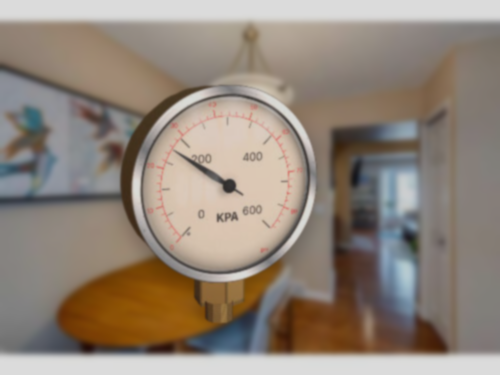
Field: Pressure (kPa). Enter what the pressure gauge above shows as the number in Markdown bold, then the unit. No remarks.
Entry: **175** kPa
